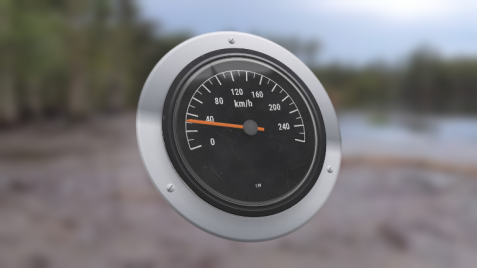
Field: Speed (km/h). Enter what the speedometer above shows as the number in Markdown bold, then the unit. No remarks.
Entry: **30** km/h
